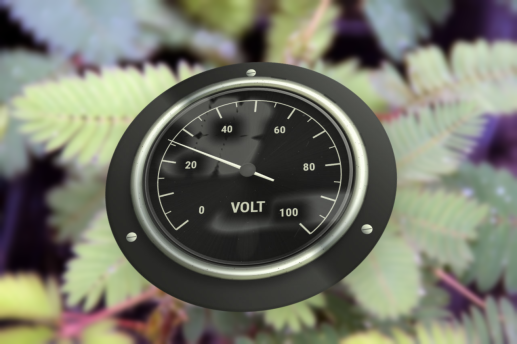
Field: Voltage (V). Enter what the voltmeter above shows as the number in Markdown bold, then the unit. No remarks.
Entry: **25** V
